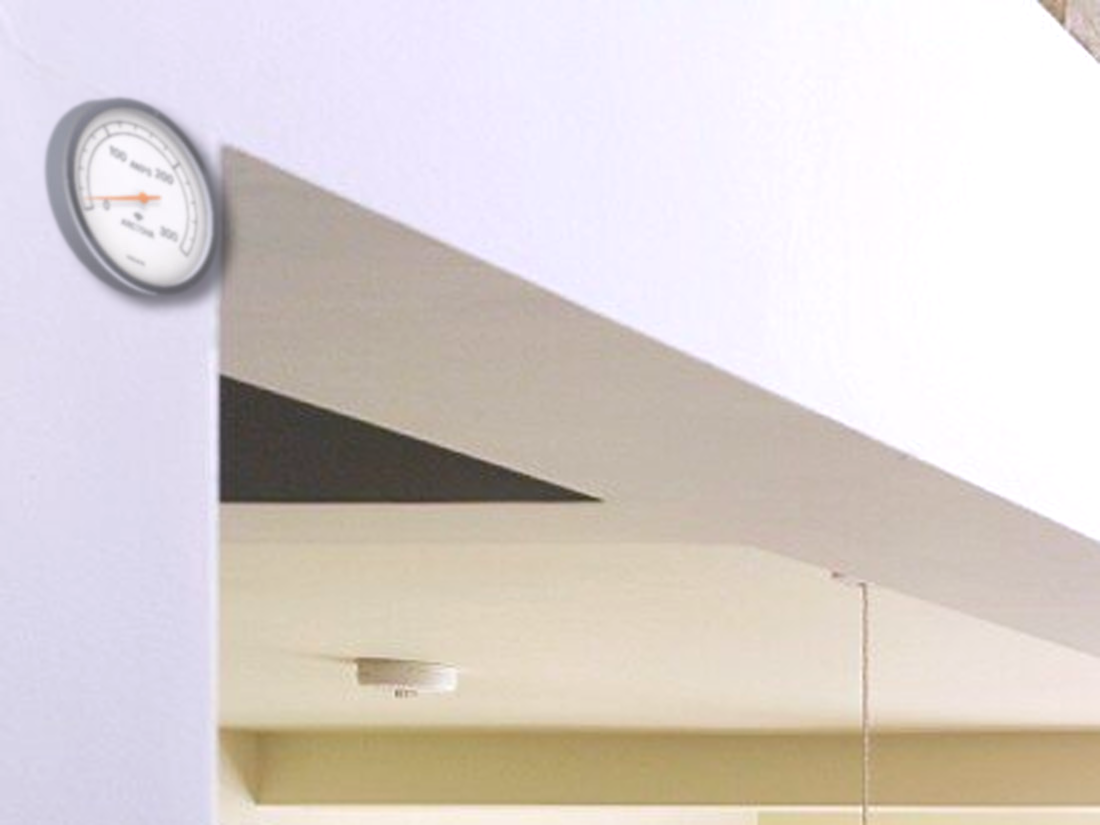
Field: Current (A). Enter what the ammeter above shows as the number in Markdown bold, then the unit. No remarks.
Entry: **10** A
